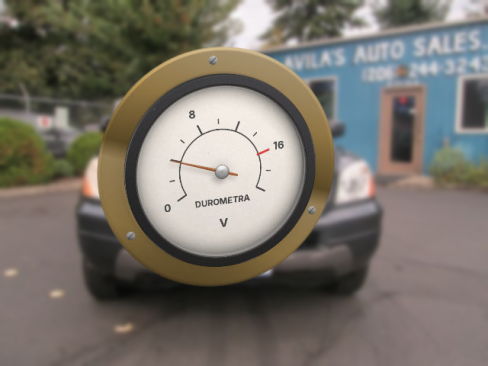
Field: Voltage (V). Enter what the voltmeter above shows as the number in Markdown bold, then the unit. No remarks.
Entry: **4** V
